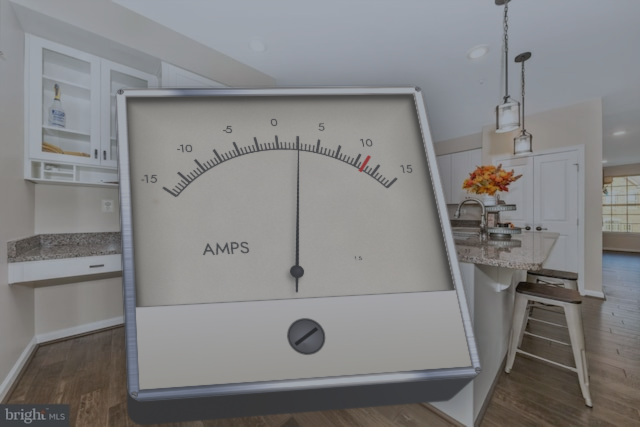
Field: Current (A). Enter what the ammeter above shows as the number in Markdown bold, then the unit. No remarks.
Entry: **2.5** A
